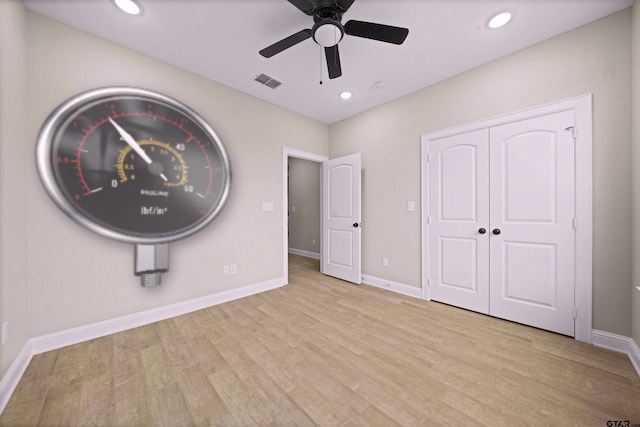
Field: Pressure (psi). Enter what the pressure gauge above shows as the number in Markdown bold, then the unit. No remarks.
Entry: **20** psi
